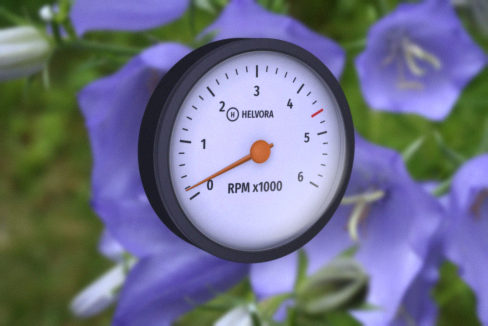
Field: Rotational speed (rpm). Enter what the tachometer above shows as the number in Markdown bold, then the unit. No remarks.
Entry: **200** rpm
